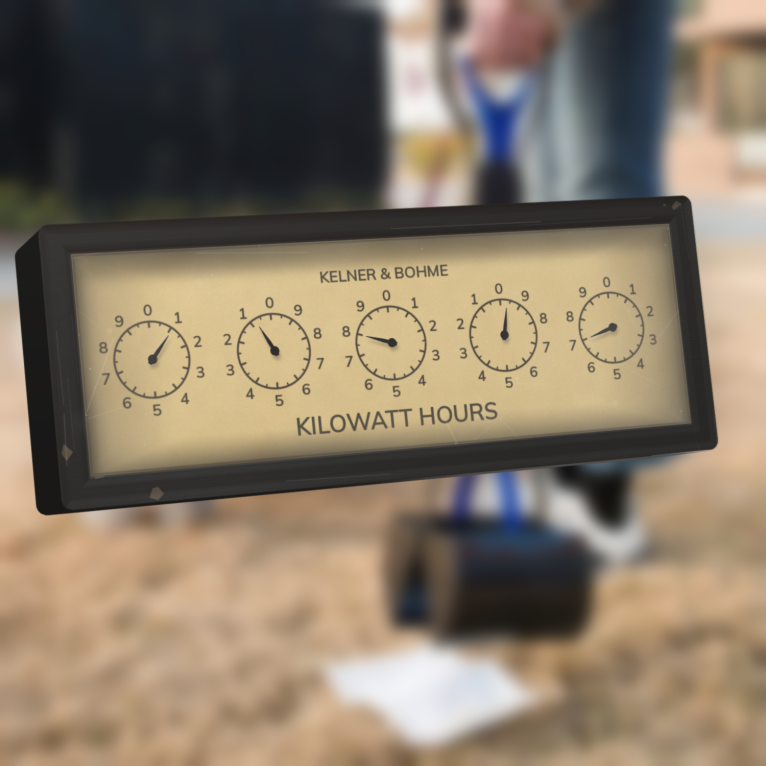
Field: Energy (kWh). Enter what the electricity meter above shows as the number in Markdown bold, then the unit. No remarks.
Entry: **10797** kWh
